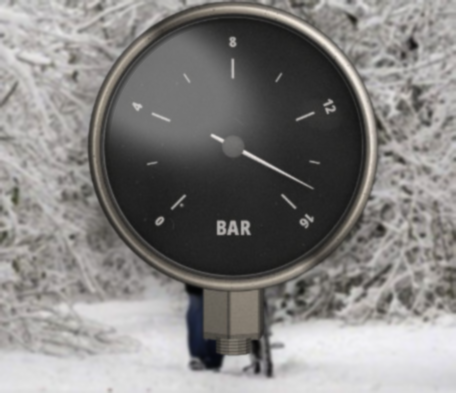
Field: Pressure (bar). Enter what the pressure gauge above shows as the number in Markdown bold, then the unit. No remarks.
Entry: **15** bar
